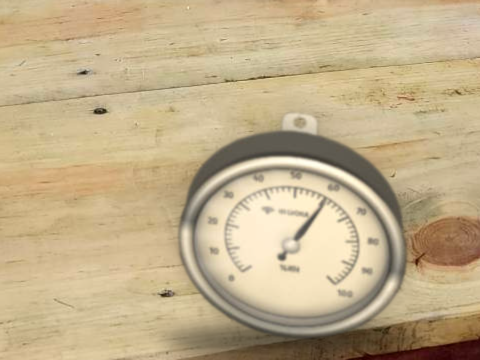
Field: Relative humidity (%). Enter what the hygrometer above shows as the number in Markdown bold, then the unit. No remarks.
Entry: **60** %
